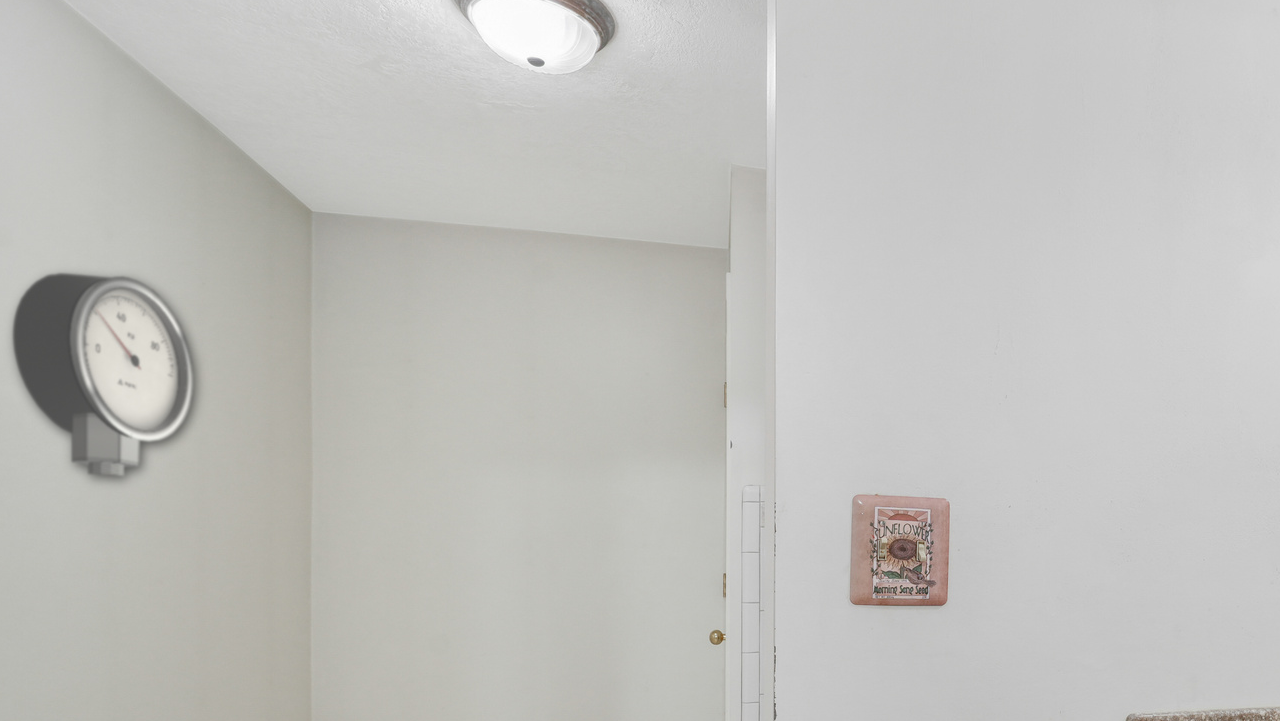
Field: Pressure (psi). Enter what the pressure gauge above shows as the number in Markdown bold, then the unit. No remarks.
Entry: **20** psi
